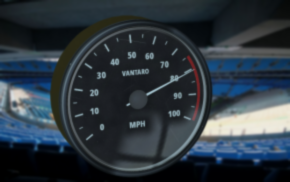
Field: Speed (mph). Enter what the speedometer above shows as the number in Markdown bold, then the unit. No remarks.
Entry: **80** mph
